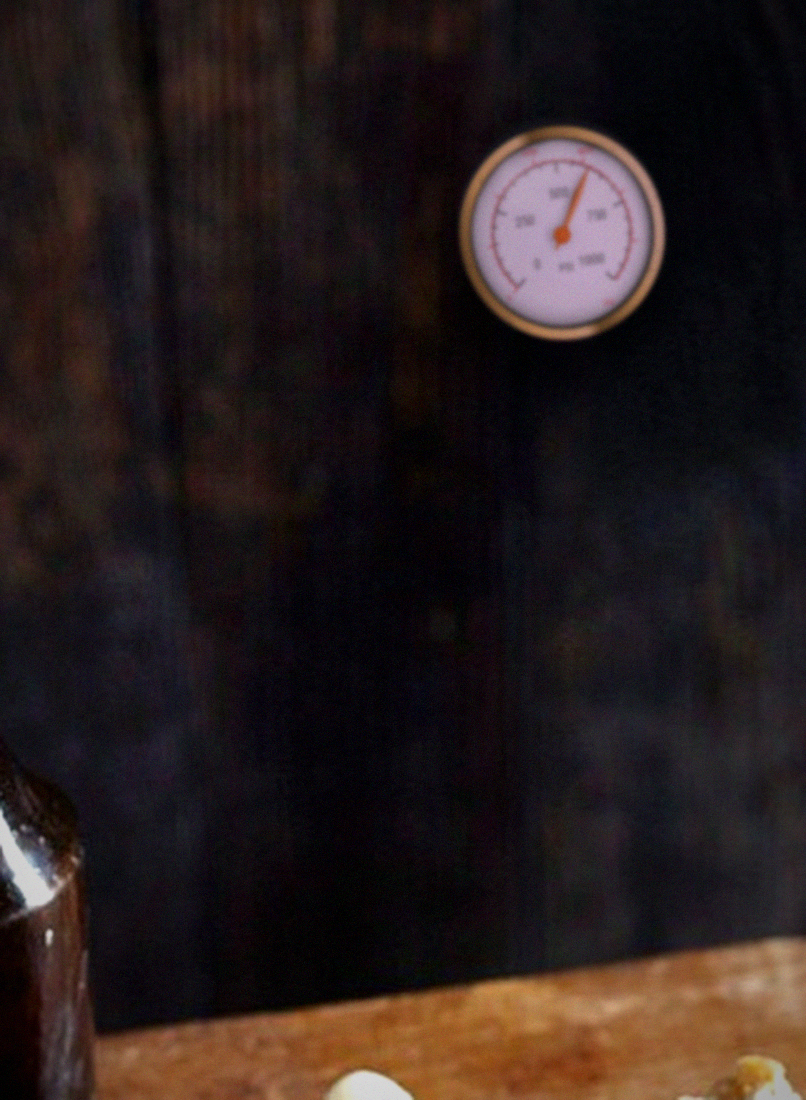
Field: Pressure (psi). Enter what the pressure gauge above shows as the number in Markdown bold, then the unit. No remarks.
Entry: **600** psi
